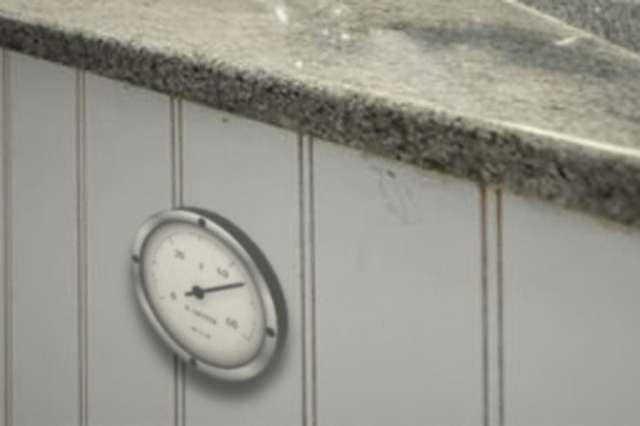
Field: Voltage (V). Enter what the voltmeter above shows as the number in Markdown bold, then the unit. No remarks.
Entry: **45** V
